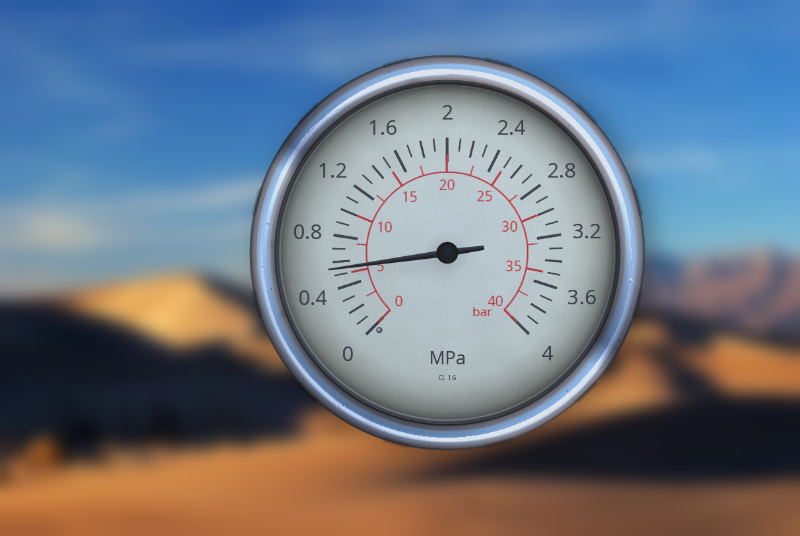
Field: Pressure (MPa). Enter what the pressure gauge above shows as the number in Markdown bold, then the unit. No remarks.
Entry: **0.55** MPa
